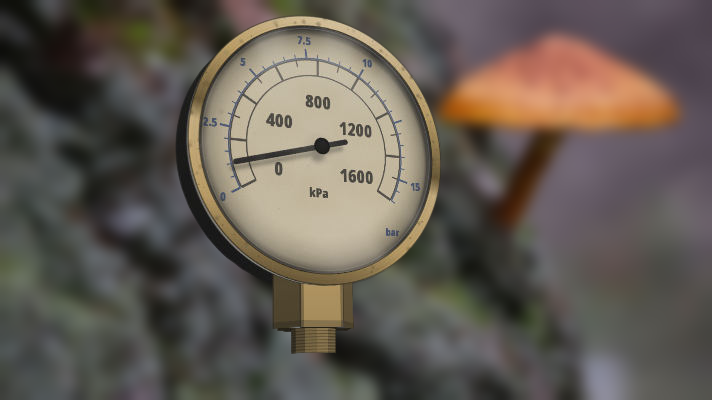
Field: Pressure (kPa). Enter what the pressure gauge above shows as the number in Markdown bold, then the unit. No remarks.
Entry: **100** kPa
